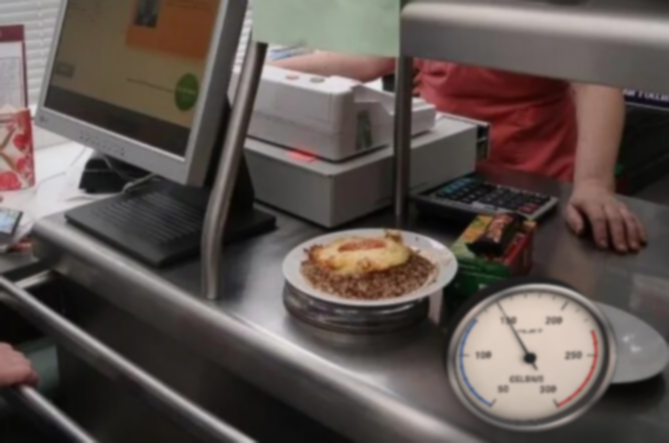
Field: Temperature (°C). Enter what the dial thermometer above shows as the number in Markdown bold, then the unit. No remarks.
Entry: **150** °C
